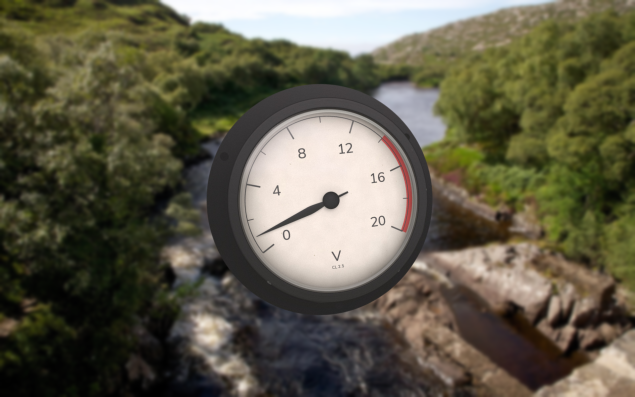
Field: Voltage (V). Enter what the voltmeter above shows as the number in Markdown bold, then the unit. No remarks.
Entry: **1** V
